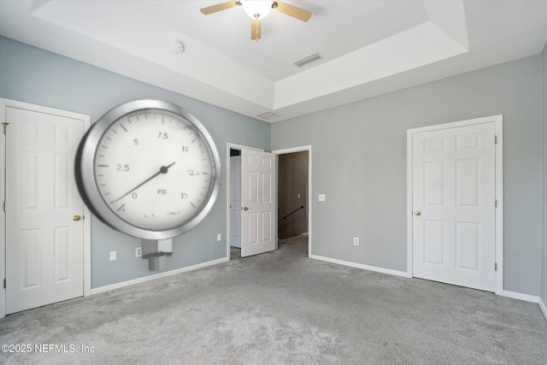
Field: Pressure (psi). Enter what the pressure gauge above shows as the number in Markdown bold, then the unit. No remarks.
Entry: **0.5** psi
